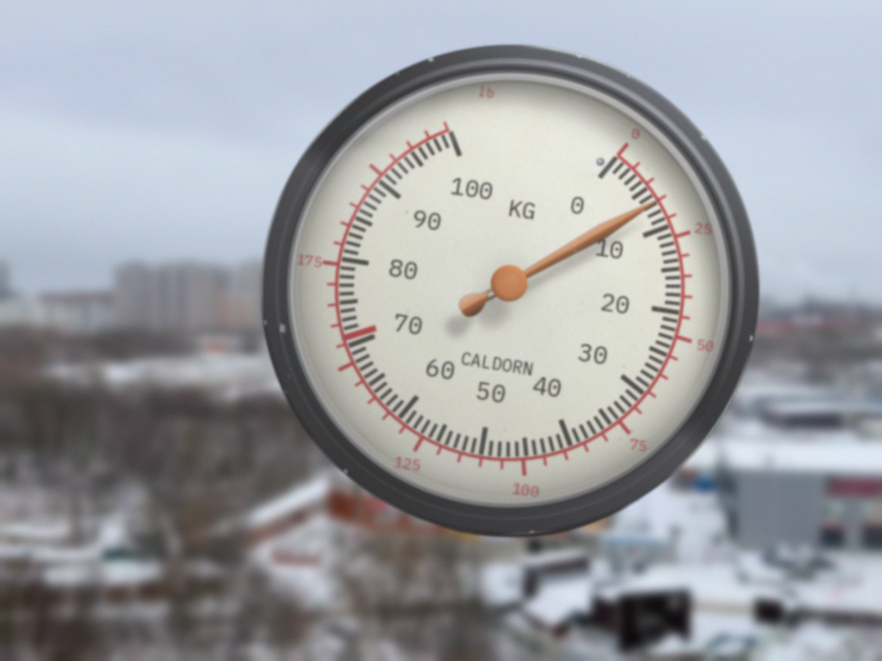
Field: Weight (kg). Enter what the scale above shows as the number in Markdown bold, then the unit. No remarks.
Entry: **7** kg
